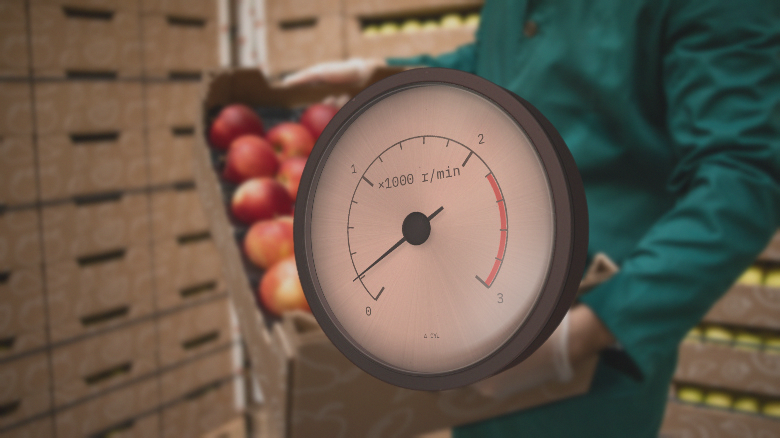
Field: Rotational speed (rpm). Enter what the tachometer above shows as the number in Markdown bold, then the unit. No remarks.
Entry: **200** rpm
